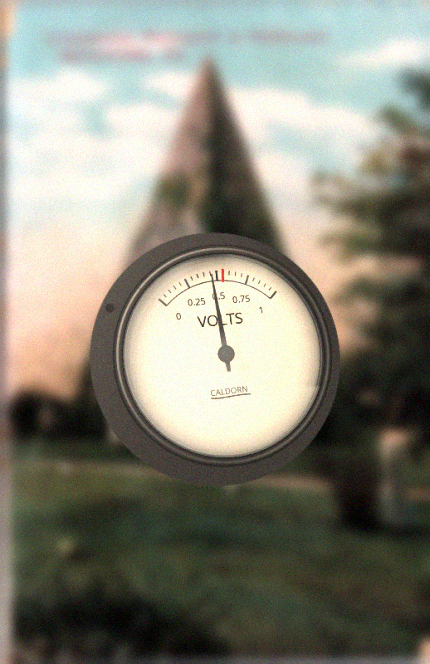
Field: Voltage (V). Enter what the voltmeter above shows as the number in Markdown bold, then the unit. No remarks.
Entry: **0.45** V
